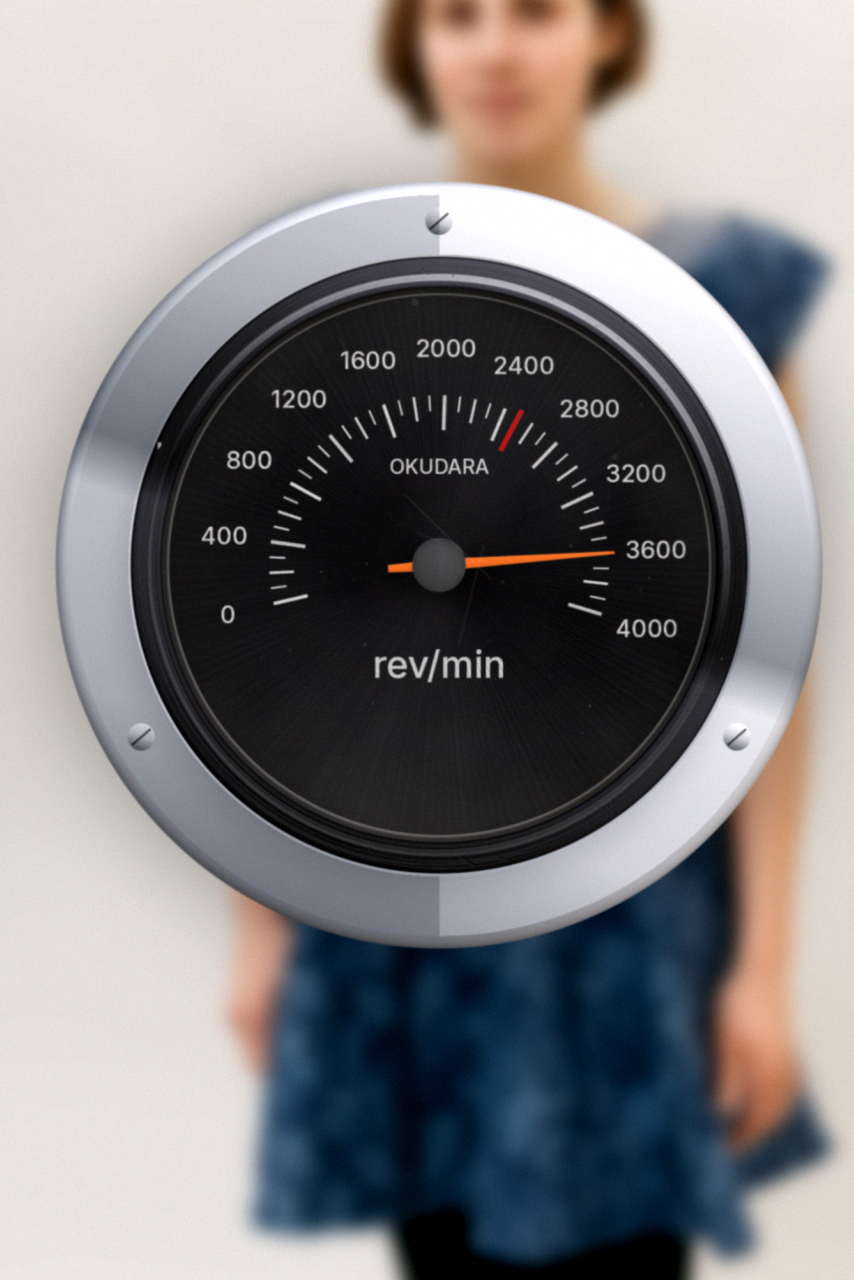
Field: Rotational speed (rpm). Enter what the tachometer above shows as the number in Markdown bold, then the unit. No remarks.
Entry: **3600** rpm
